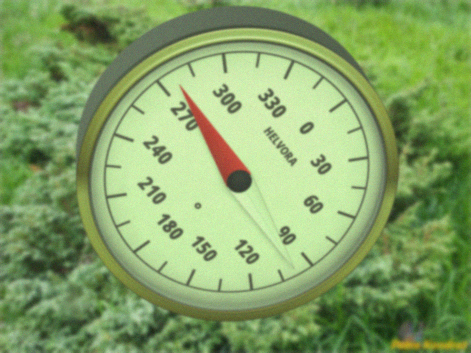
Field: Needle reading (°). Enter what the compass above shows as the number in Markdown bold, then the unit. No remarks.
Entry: **277.5** °
